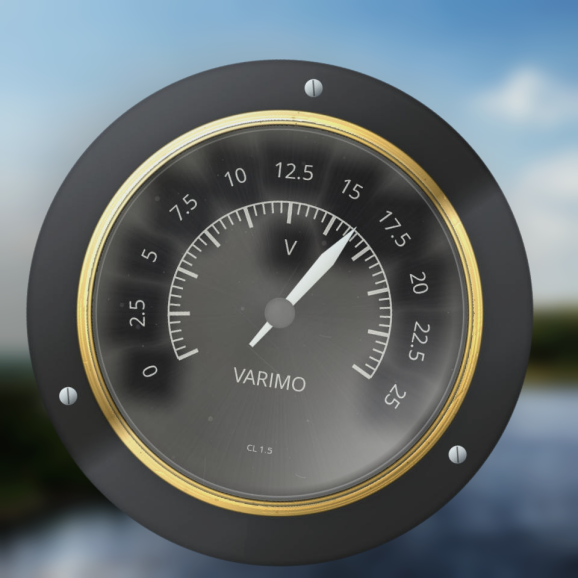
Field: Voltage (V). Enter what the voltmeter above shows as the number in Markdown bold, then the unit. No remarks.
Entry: **16.25** V
